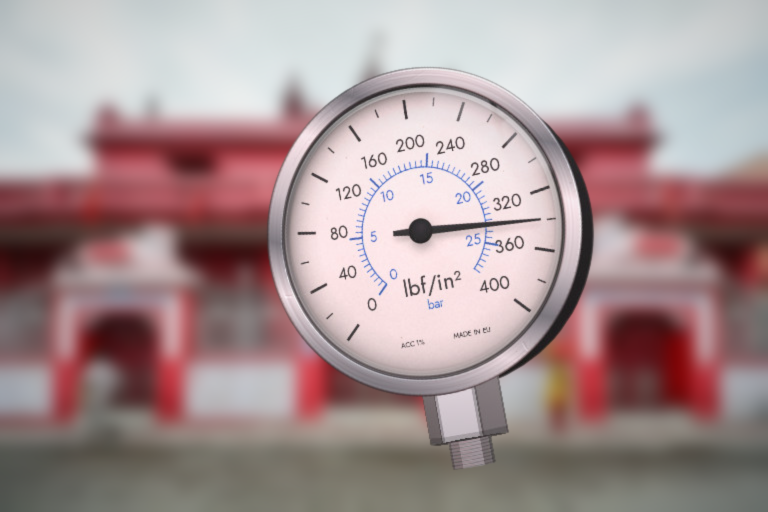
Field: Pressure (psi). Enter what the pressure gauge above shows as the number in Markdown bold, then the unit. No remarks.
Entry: **340** psi
